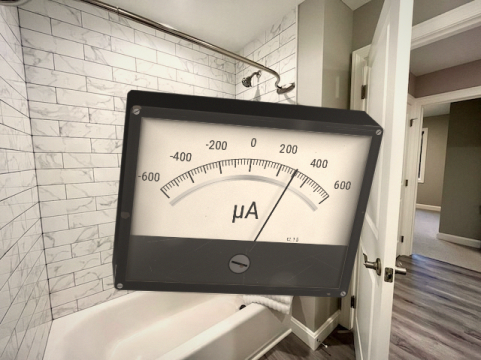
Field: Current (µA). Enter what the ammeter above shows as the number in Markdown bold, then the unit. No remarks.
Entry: **300** µA
